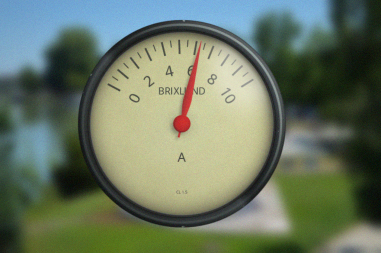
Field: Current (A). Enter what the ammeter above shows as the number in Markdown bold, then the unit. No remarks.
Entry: **6.25** A
